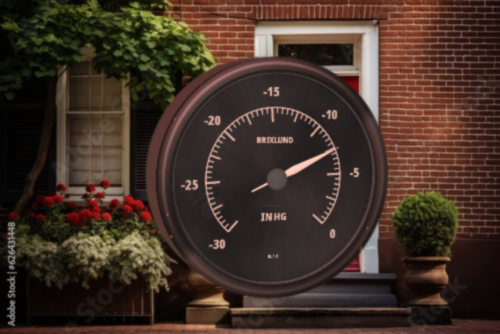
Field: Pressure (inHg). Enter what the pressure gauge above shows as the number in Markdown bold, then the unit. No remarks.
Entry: **-7.5** inHg
